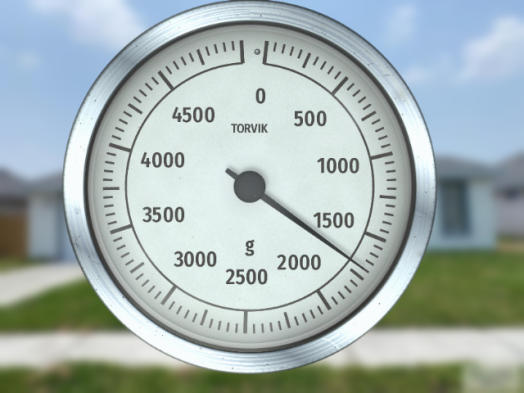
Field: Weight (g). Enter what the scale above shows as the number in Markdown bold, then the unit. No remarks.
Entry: **1700** g
